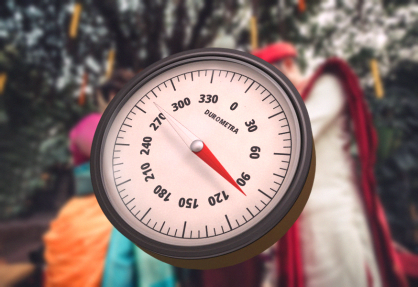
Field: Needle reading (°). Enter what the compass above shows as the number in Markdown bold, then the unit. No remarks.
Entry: **100** °
